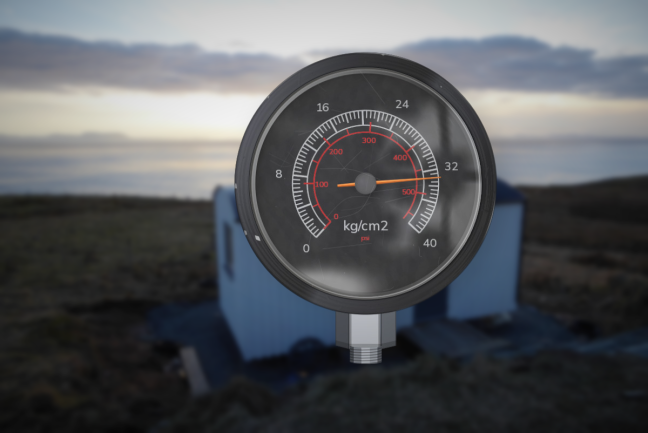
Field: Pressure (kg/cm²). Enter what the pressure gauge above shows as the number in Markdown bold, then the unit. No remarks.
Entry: **33** kg/cm²
